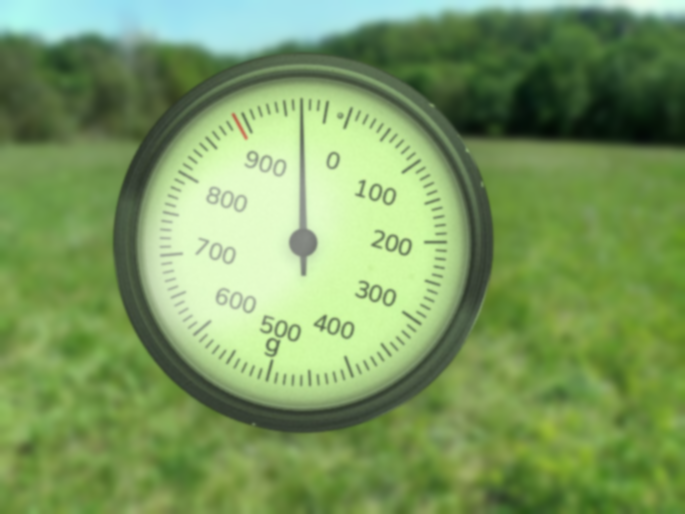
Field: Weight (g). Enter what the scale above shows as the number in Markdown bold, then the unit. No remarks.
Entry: **970** g
